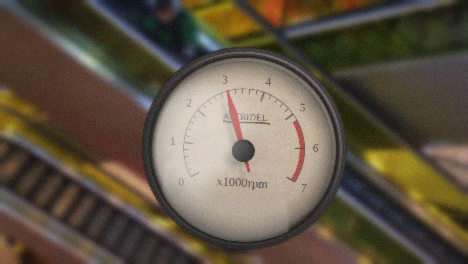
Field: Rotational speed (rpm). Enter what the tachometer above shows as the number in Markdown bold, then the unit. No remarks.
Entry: **3000** rpm
